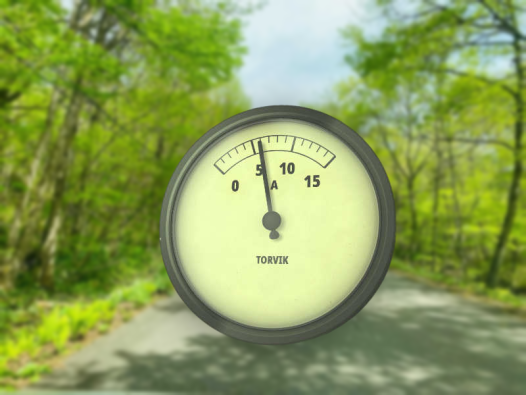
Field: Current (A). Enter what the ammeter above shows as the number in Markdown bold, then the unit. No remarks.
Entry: **6** A
